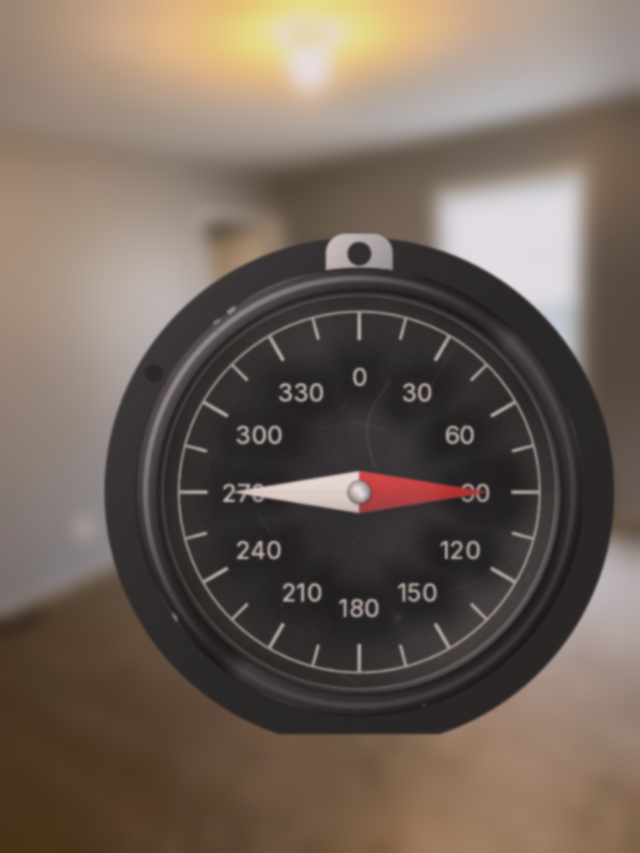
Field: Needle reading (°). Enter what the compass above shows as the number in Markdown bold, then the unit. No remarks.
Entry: **90** °
